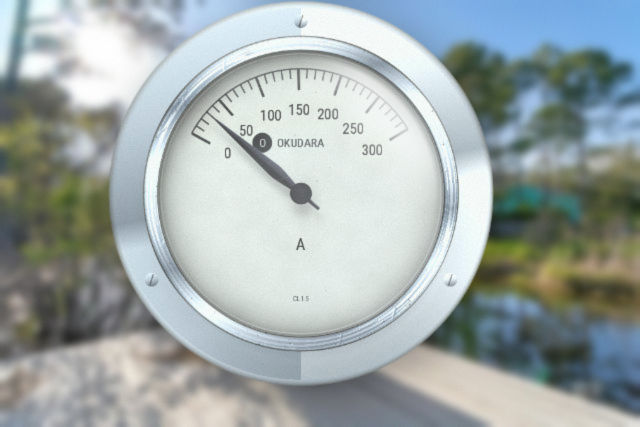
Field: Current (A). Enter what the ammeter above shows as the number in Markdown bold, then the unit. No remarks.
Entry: **30** A
